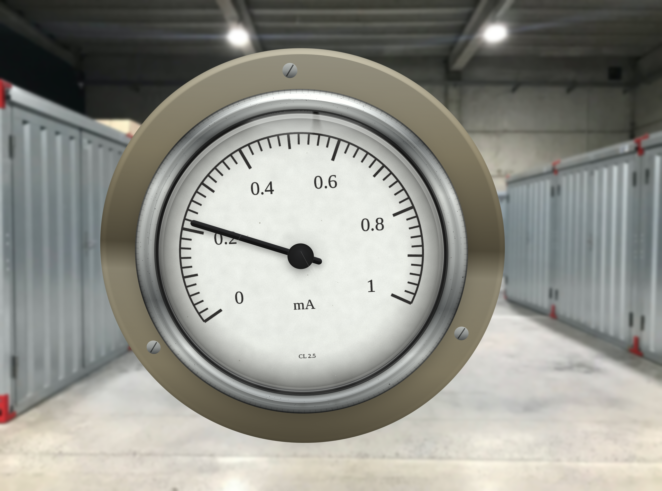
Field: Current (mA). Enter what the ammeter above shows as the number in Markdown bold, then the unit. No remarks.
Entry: **0.22** mA
